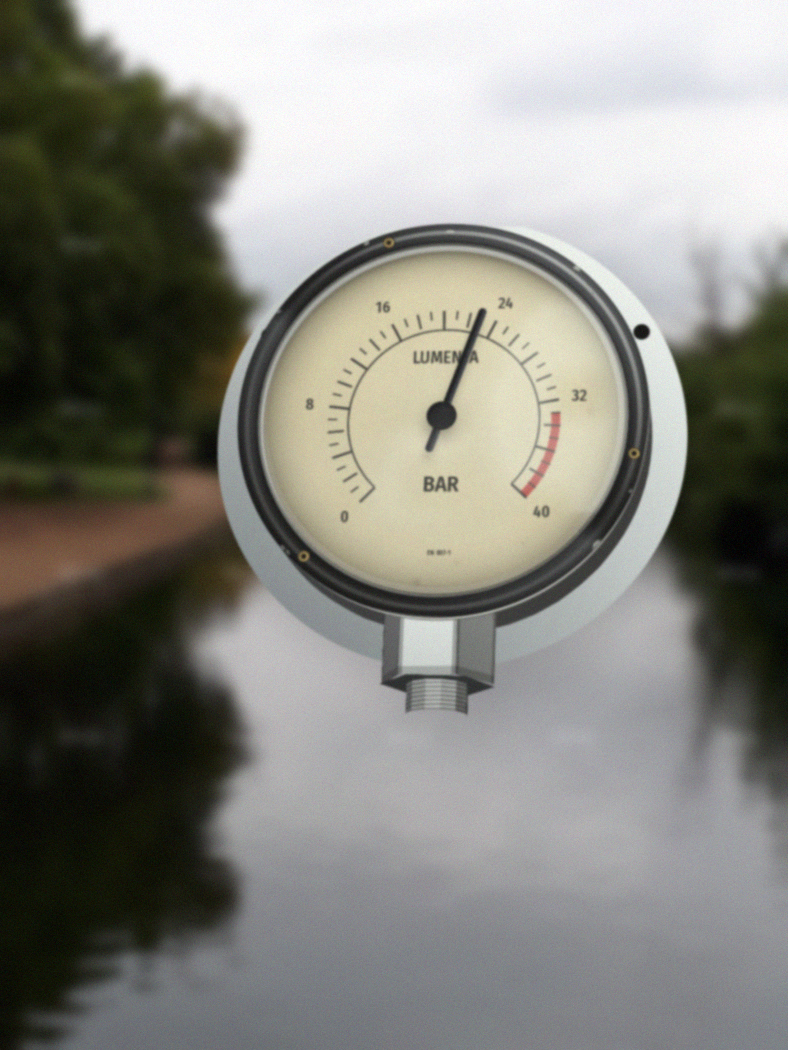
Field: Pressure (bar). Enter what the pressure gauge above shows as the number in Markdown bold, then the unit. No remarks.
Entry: **23** bar
